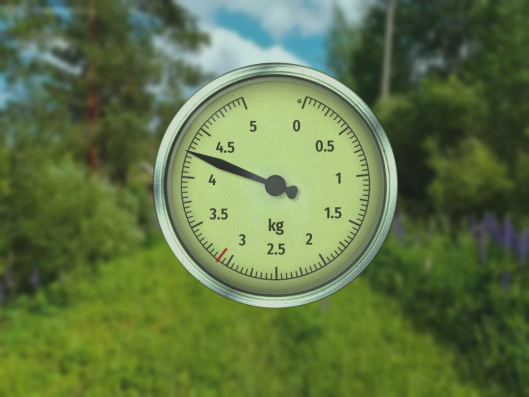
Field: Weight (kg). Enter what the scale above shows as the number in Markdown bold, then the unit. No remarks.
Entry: **4.25** kg
